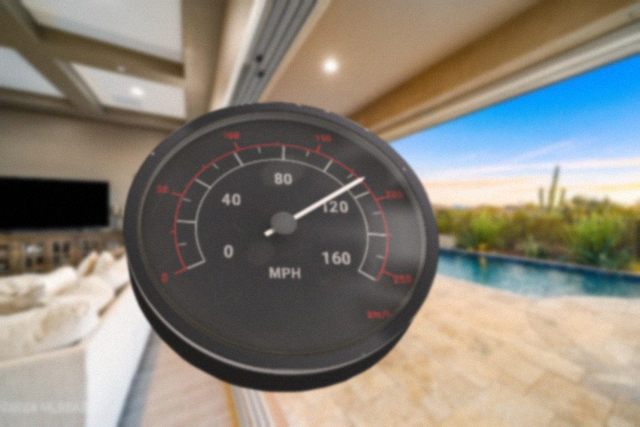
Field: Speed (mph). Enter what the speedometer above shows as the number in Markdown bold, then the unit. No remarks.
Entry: **115** mph
